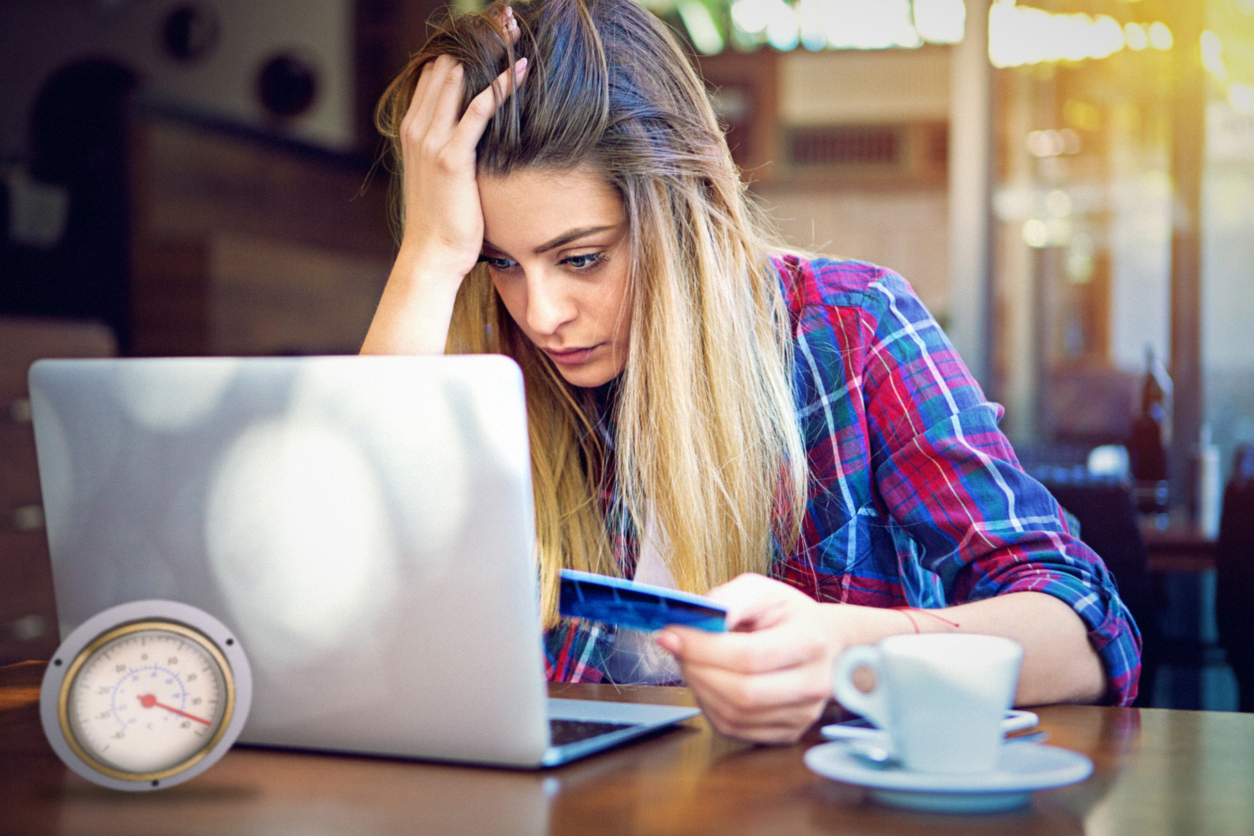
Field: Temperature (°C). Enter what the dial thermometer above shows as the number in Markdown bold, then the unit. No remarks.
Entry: **36** °C
